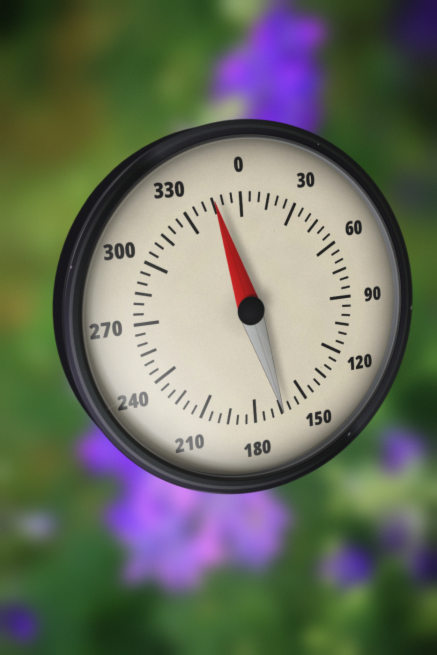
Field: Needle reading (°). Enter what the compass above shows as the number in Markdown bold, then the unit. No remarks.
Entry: **345** °
